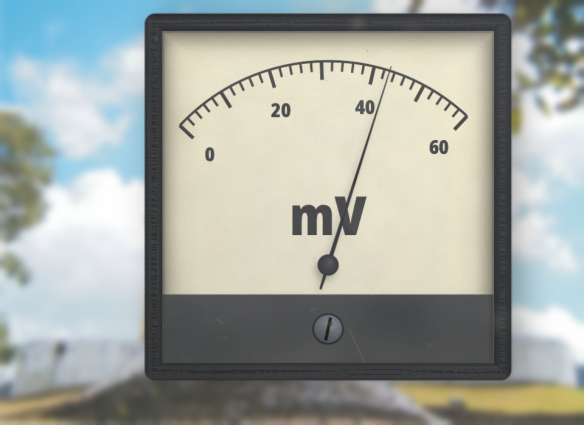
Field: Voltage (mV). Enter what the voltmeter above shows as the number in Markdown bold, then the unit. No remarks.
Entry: **43** mV
